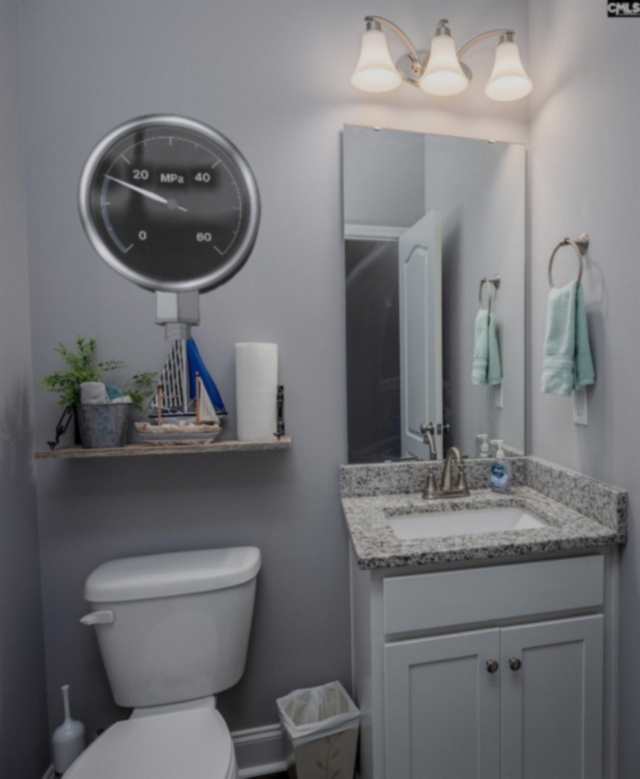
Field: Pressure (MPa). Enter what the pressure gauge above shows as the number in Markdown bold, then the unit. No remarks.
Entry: **15** MPa
